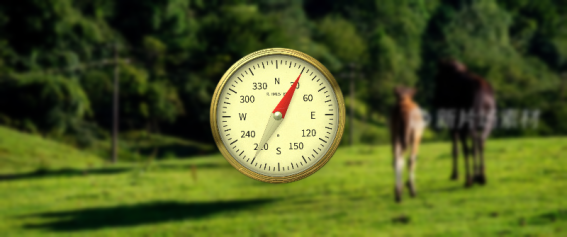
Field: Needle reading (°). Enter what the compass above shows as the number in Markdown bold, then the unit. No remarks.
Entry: **30** °
